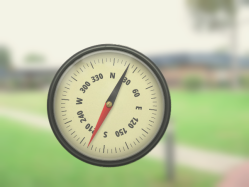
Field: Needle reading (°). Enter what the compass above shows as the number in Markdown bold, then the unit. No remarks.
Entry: **200** °
